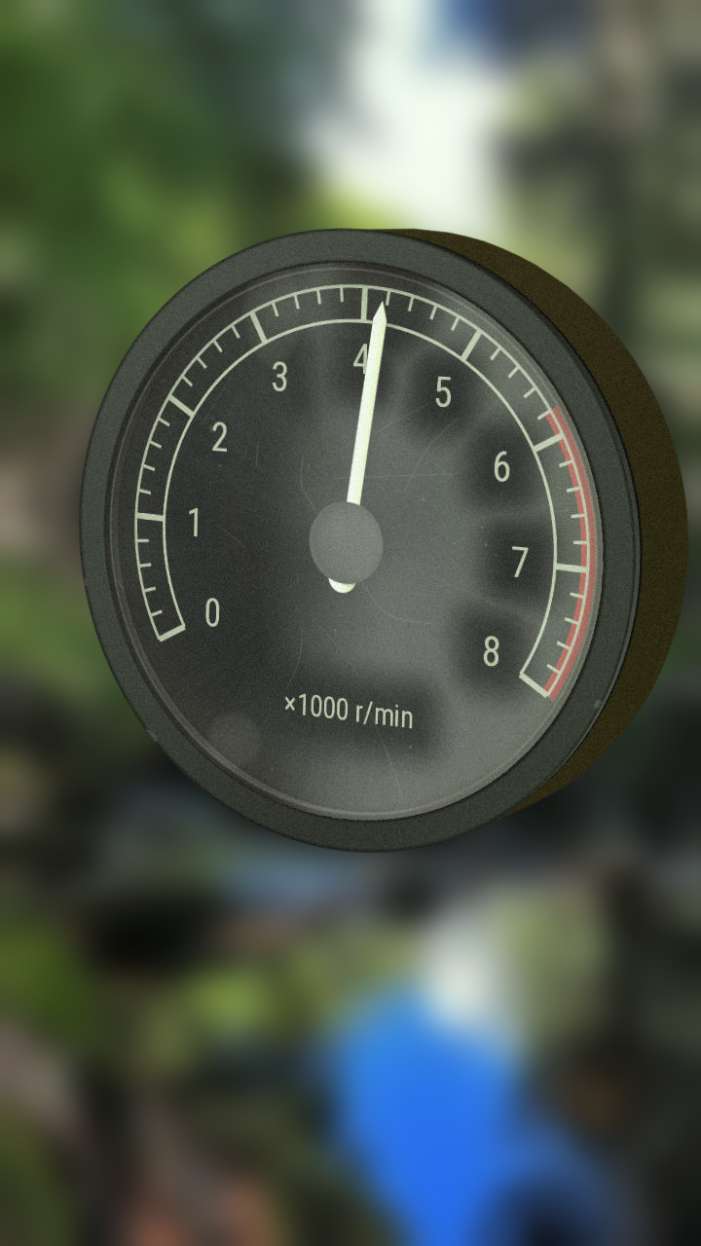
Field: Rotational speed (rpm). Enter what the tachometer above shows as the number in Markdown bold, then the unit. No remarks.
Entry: **4200** rpm
